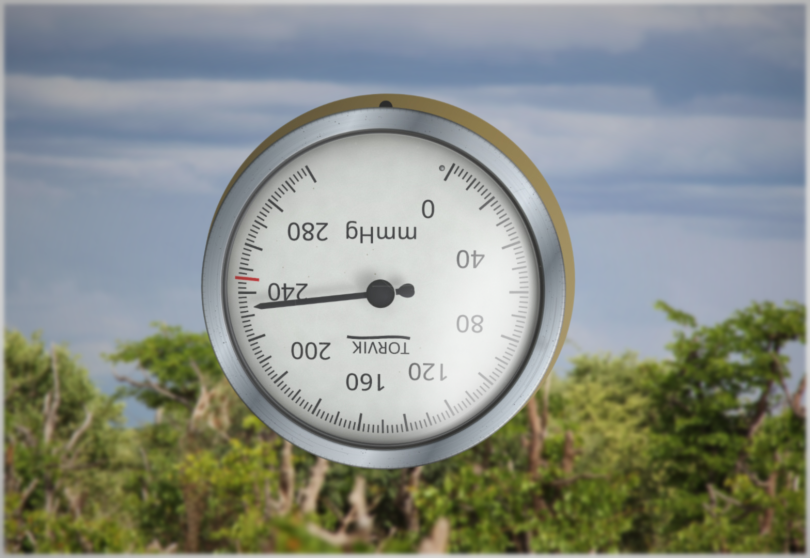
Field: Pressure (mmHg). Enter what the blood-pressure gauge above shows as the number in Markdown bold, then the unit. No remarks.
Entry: **234** mmHg
